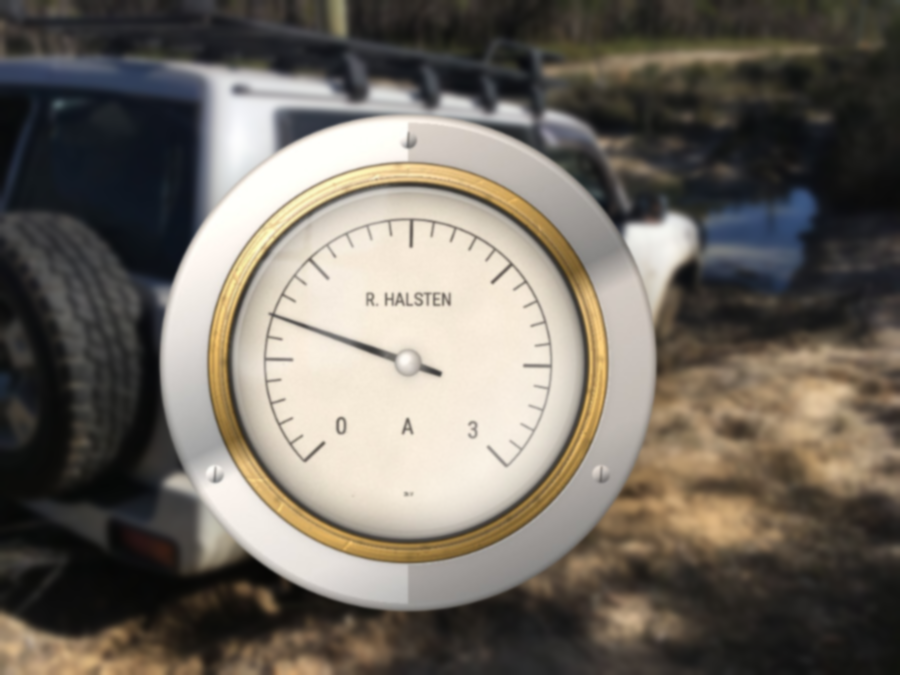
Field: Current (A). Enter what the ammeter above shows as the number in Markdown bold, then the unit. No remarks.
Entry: **0.7** A
